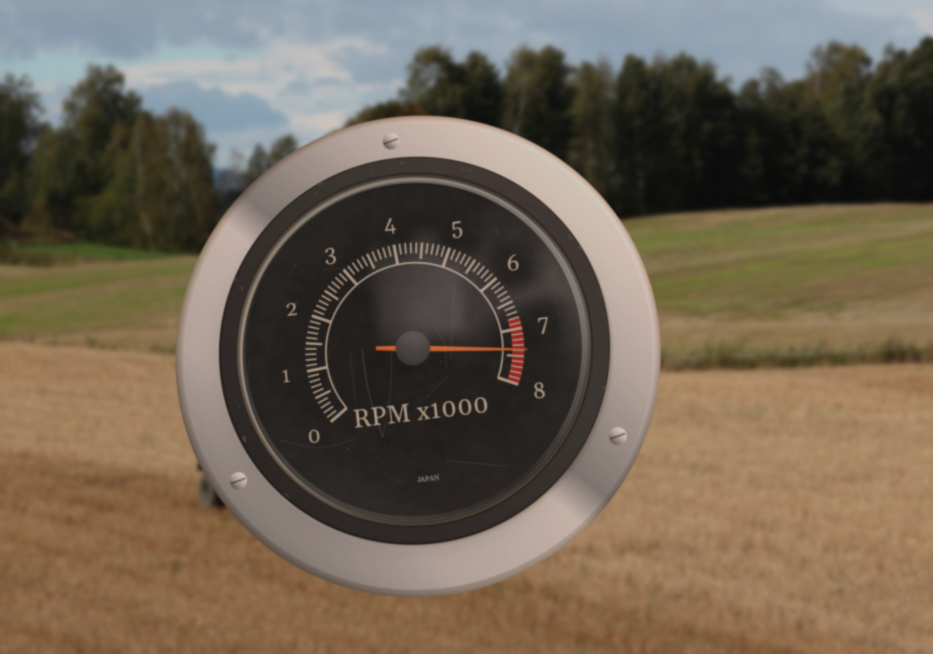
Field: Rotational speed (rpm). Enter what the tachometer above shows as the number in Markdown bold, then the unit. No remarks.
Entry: **7400** rpm
